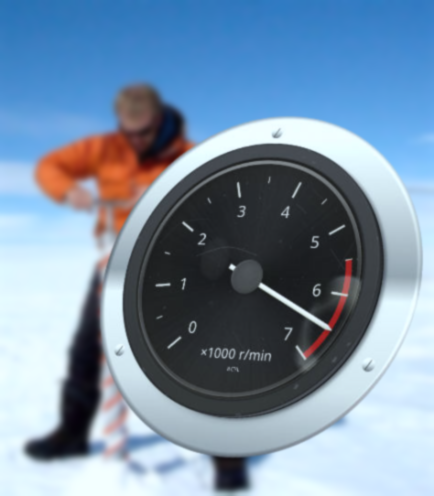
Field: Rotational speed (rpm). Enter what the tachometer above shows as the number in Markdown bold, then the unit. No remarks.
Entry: **6500** rpm
